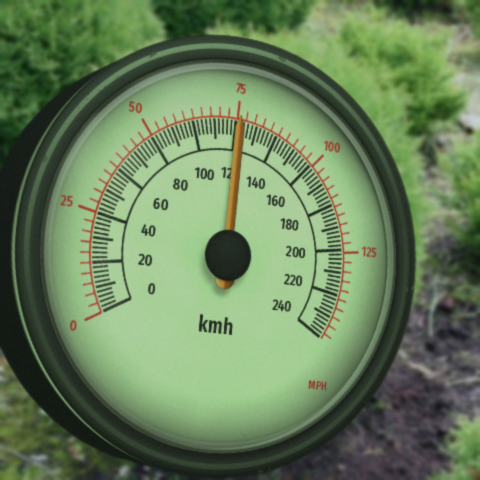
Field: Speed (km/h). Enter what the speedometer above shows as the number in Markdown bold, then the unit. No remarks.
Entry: **120** km/h
